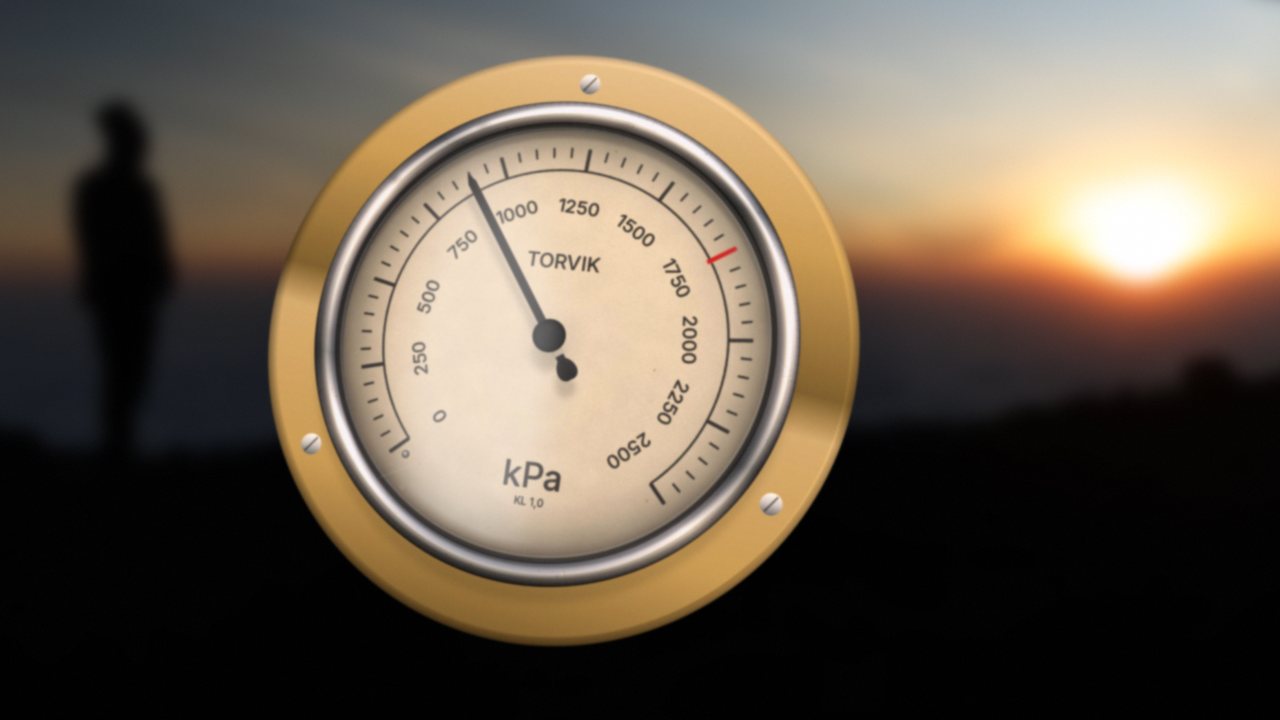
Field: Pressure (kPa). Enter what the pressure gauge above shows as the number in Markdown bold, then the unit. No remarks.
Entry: **900** kPa
